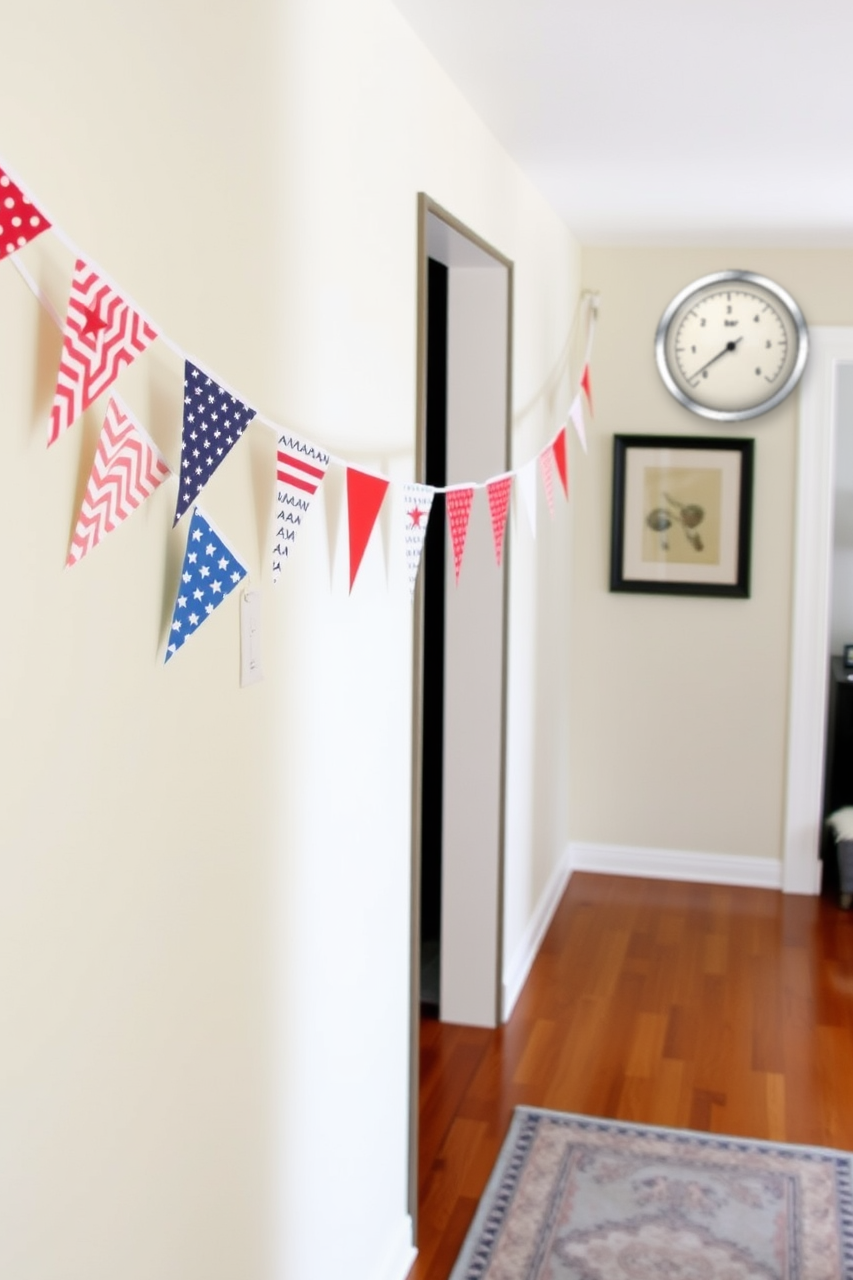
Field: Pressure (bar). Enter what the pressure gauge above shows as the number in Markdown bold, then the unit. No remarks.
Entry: **0.2** bar
